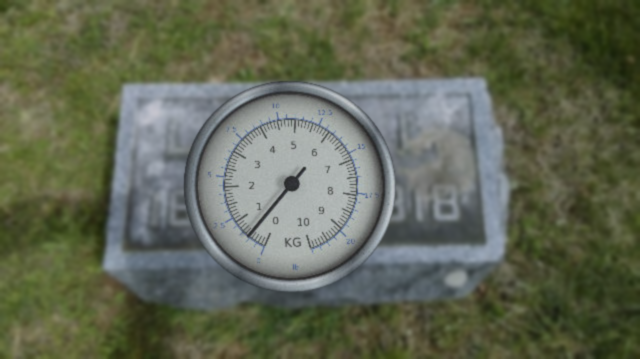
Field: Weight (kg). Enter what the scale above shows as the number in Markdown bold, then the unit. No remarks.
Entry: **0.5** kg
